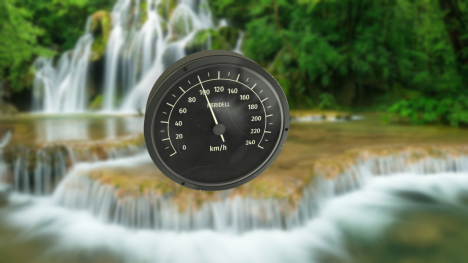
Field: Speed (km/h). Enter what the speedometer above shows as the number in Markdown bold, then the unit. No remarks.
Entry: **100** km/h
